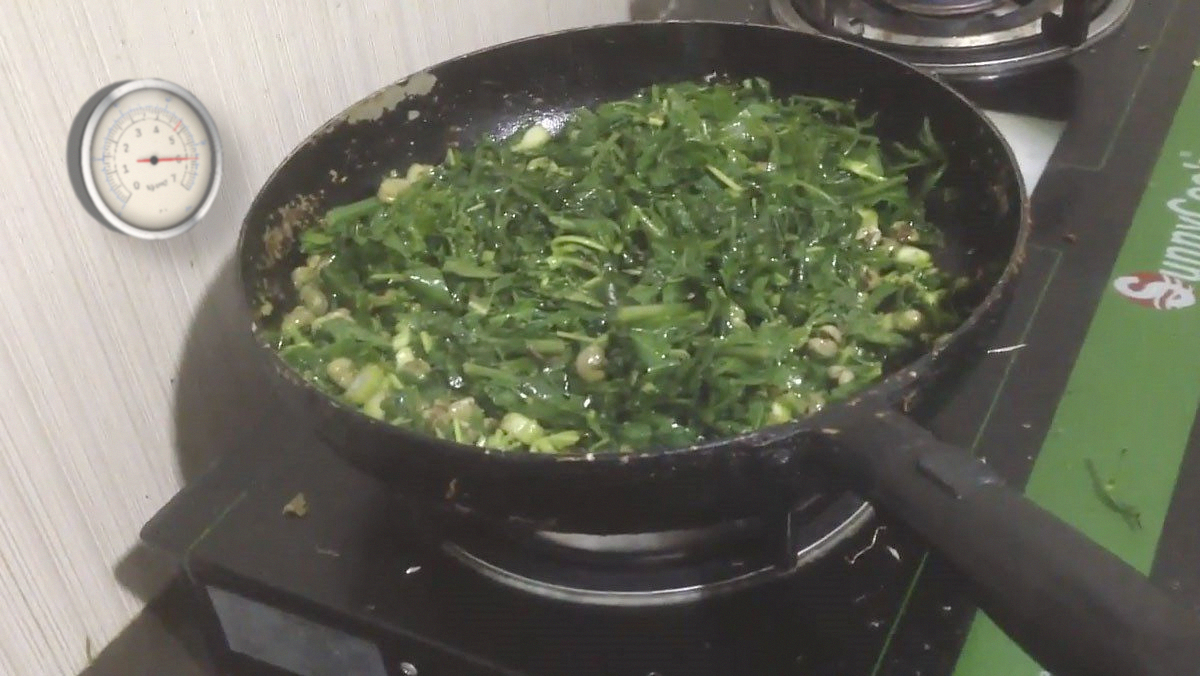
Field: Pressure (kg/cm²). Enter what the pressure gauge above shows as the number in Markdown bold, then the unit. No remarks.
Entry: **6** kg/cm²
